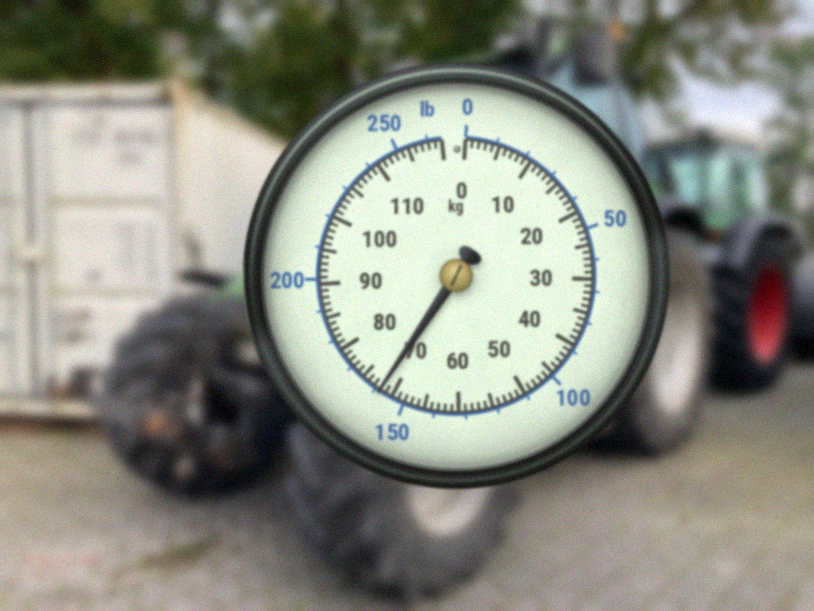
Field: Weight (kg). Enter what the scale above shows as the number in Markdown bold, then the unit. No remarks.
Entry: **72** kg
